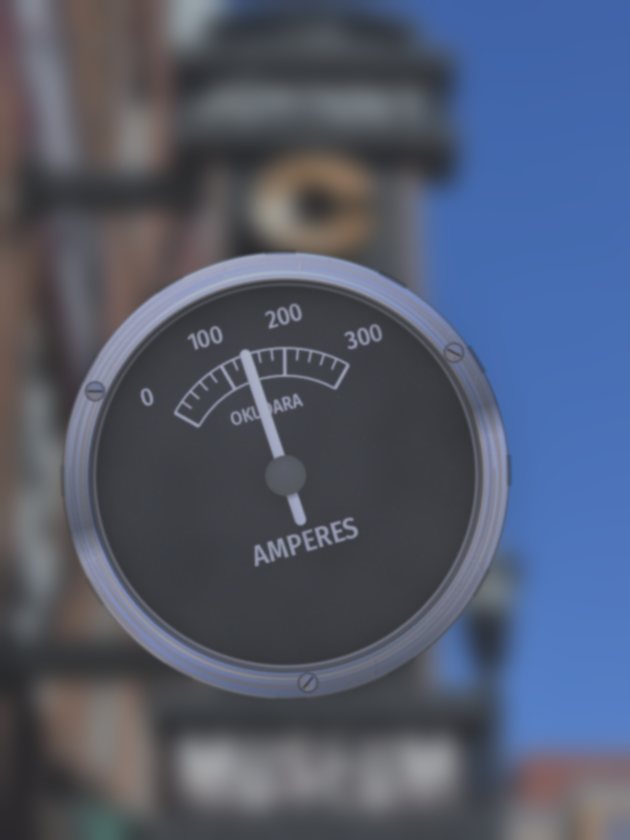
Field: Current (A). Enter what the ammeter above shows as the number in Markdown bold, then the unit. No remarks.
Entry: **140** A
